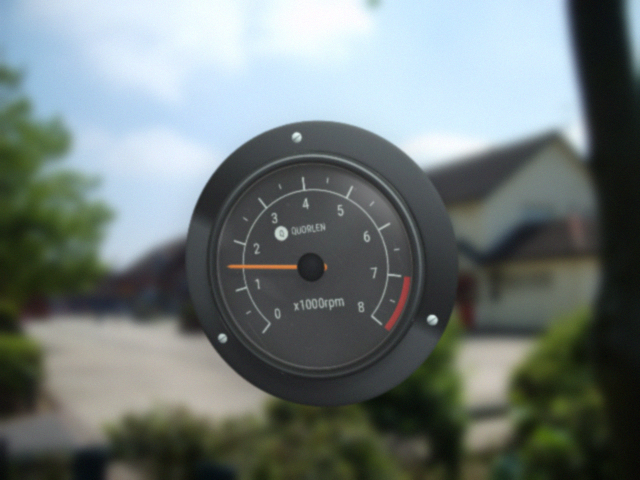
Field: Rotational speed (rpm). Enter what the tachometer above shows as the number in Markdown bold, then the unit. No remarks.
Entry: **1500** rpm
